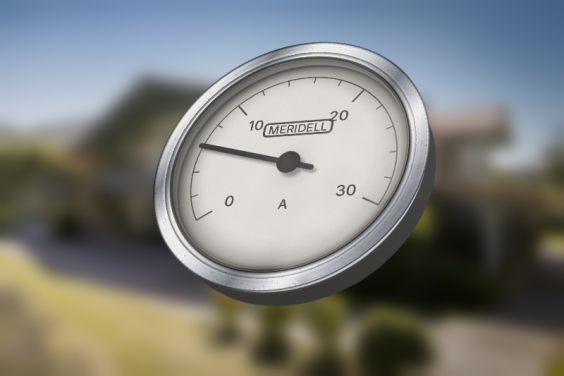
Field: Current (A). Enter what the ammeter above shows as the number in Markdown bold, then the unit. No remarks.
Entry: **6** A
